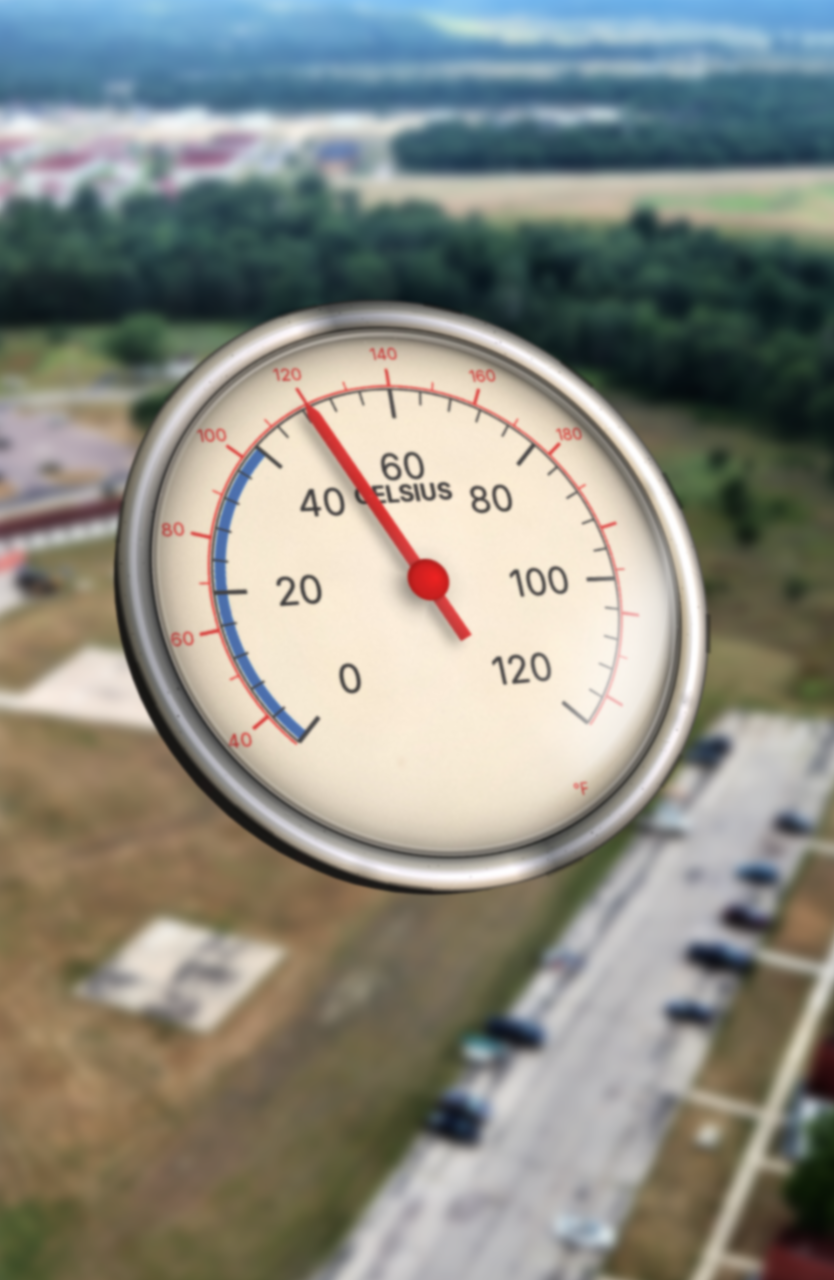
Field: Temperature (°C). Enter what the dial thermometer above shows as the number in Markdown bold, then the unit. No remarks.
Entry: **48** °C
